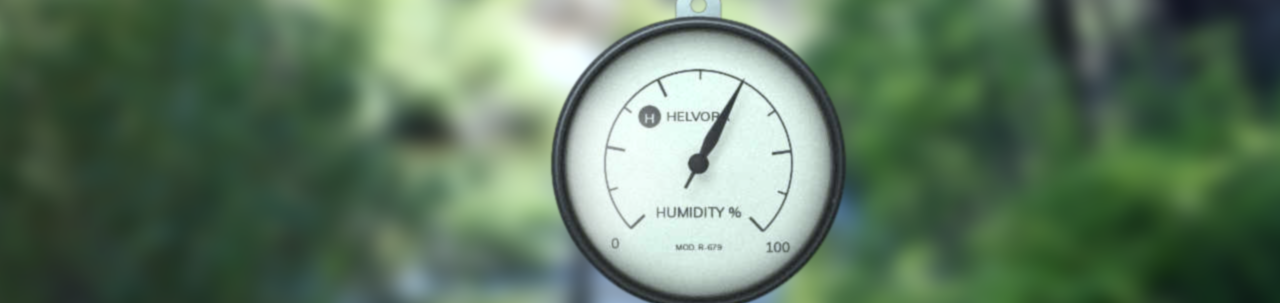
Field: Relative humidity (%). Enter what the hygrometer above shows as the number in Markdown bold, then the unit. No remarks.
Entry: **60** %
